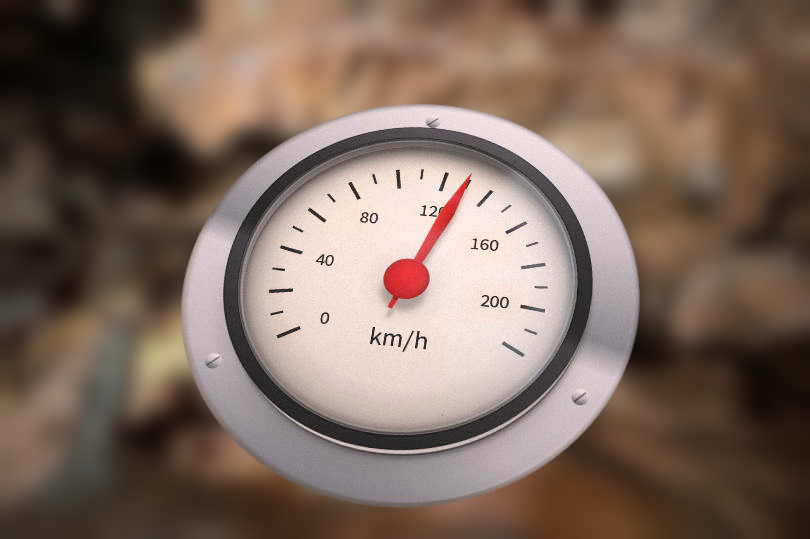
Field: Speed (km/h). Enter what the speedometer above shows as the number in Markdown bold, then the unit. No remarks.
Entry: **130** km/h
